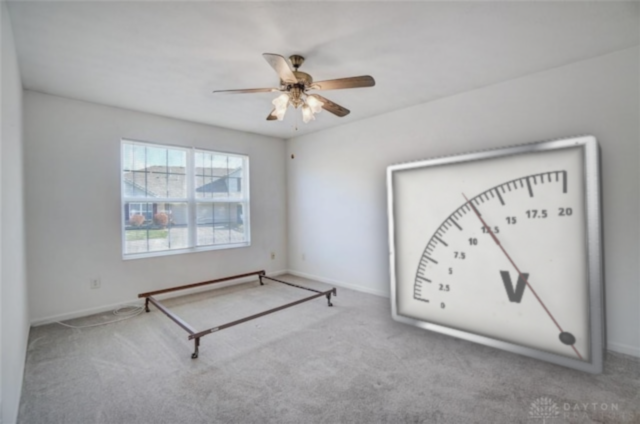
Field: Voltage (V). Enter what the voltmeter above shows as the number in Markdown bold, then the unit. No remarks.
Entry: **12.5** V
